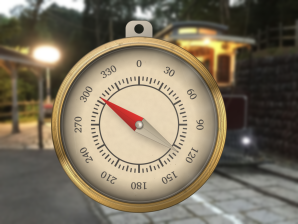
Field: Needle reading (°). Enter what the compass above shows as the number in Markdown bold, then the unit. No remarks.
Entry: **305** °
